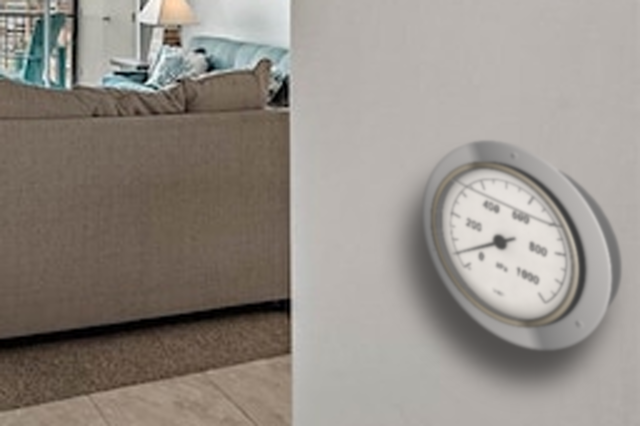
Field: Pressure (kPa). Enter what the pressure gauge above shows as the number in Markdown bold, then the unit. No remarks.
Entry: **50** kPa
